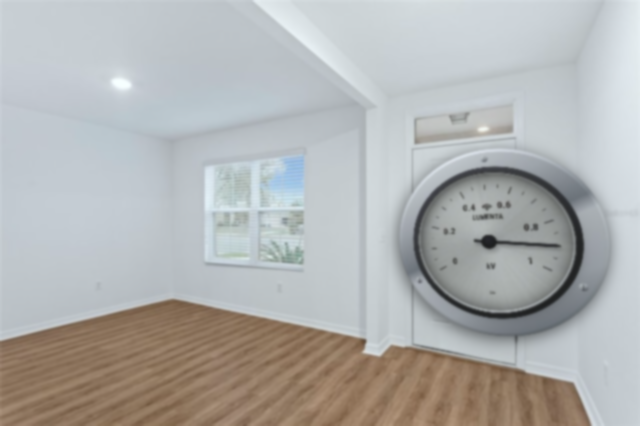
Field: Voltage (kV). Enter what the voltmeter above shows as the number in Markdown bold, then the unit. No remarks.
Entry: **0.9** kV
